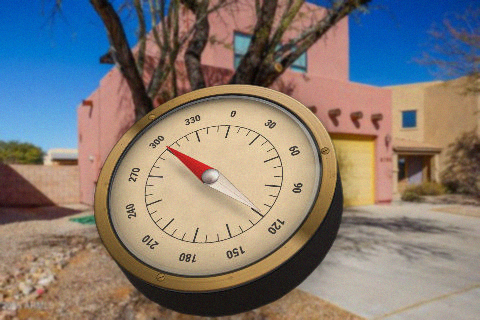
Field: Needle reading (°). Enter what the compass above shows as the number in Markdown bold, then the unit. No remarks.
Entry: **300** °
